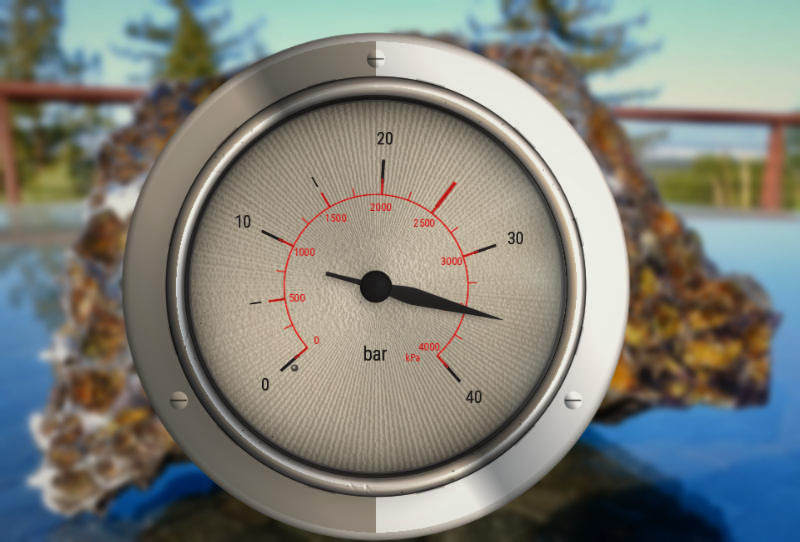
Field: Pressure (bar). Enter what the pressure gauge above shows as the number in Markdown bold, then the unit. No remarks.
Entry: **35** bar
